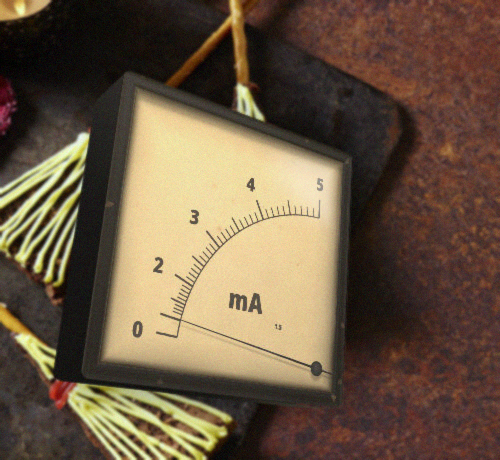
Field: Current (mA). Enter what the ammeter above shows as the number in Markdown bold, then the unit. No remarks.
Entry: **1** mA
